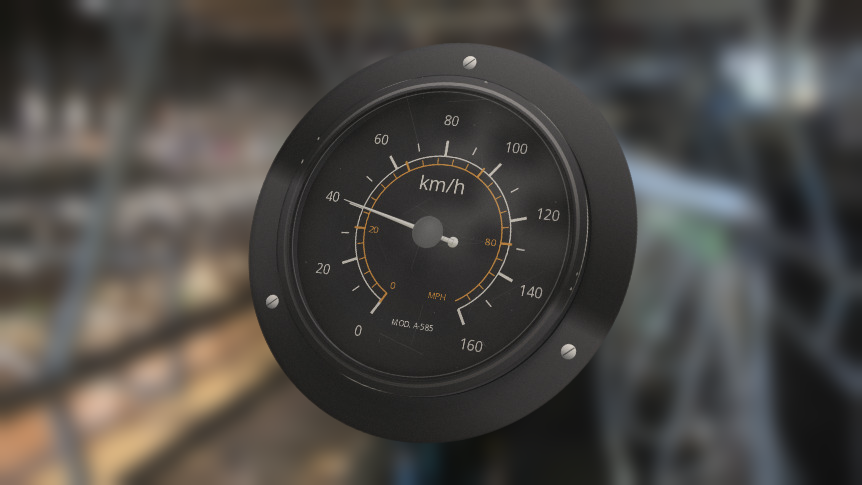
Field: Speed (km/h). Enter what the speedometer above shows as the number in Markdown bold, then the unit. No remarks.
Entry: **40** km/h
